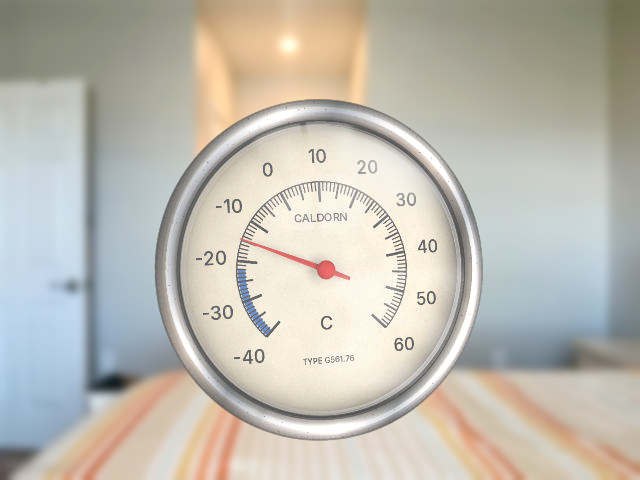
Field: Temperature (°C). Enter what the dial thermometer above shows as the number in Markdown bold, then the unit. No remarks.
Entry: **-15** °C
